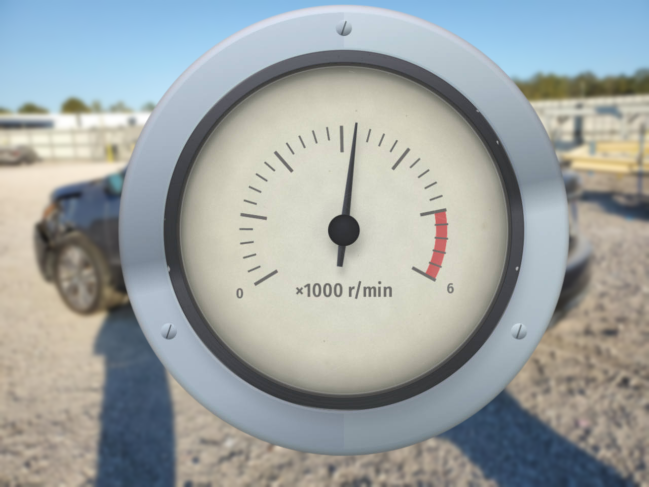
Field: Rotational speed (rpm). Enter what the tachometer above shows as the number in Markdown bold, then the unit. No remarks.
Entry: **3200** rpm
